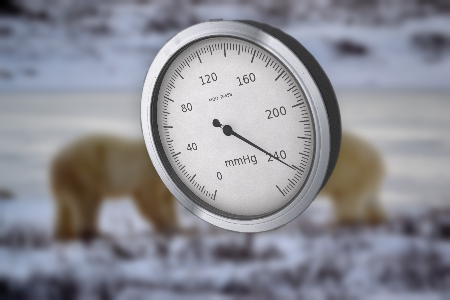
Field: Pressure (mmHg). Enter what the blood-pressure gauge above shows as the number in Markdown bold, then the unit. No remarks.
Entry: **240** mmHg
